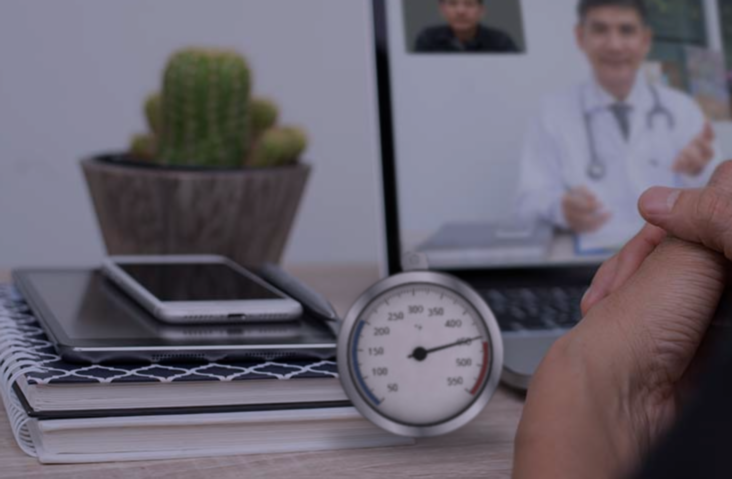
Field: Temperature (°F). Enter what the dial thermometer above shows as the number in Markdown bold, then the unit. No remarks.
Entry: **450** °F
